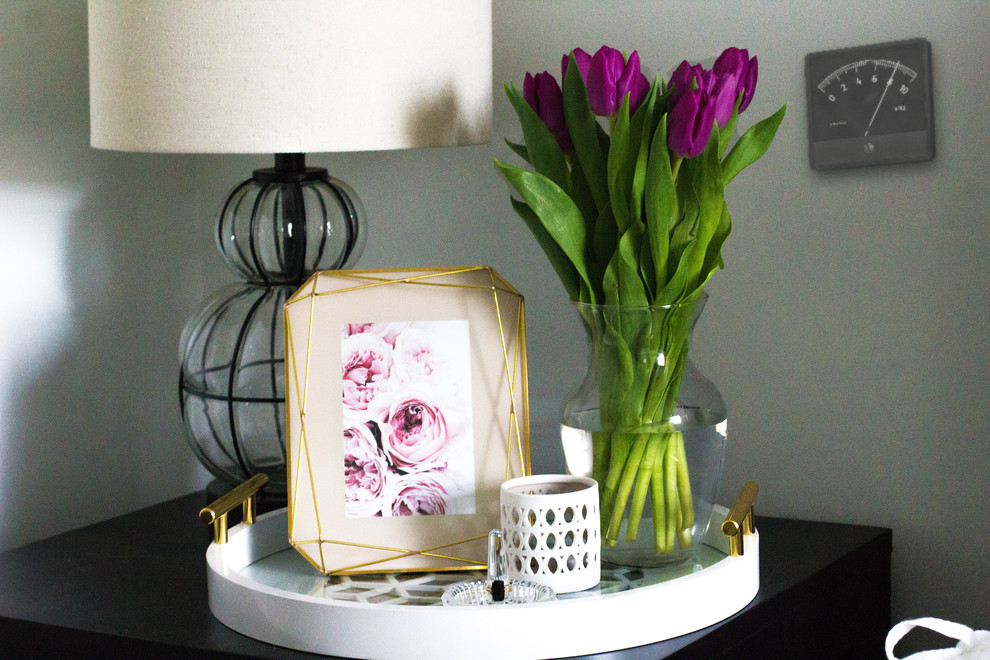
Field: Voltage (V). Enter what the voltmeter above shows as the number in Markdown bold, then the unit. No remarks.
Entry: **8** V
